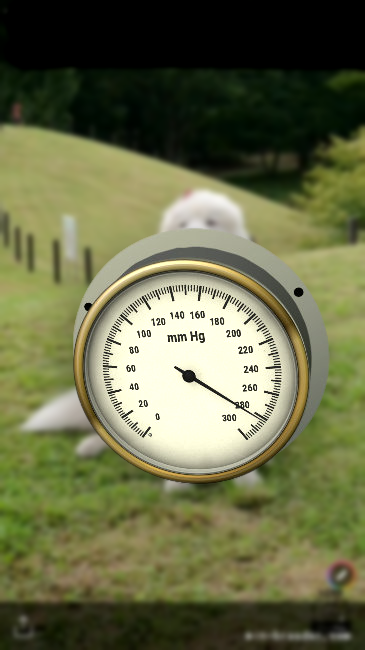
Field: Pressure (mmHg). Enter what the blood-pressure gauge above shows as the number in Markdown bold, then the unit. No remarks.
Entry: **280** mmHg
